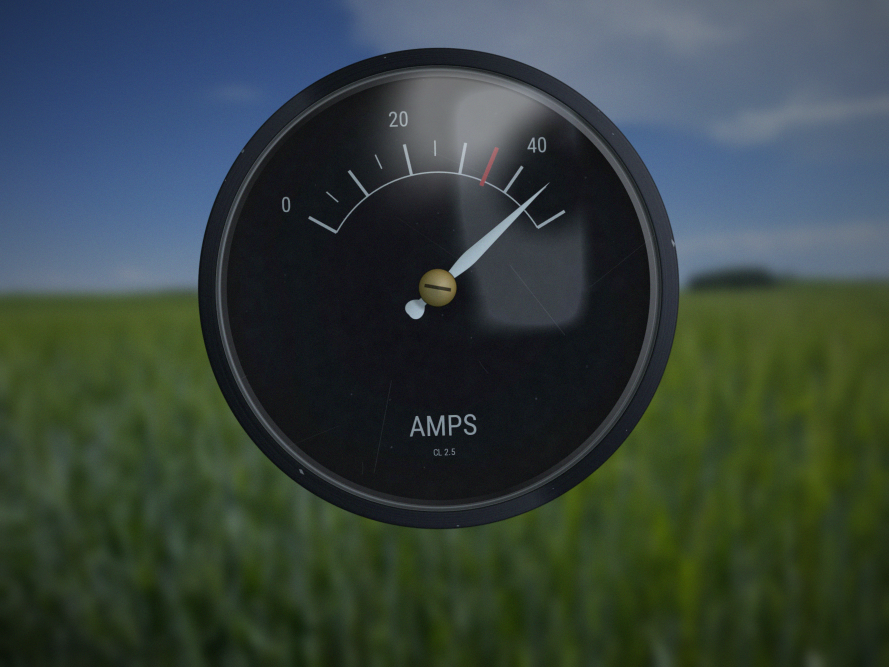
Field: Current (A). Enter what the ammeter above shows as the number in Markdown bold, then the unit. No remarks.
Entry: **45** A
